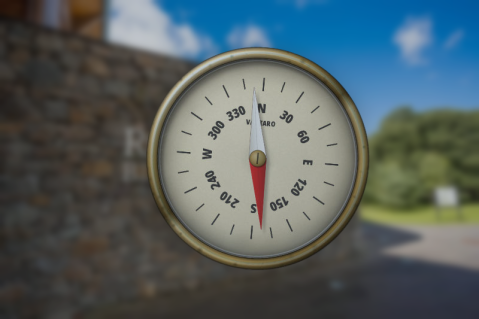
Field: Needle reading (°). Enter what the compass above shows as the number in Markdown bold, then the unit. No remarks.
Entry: **172.5** °
